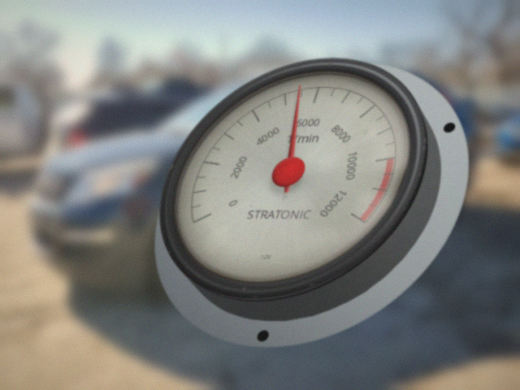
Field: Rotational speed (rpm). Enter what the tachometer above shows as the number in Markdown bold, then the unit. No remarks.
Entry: **5500** rpm
